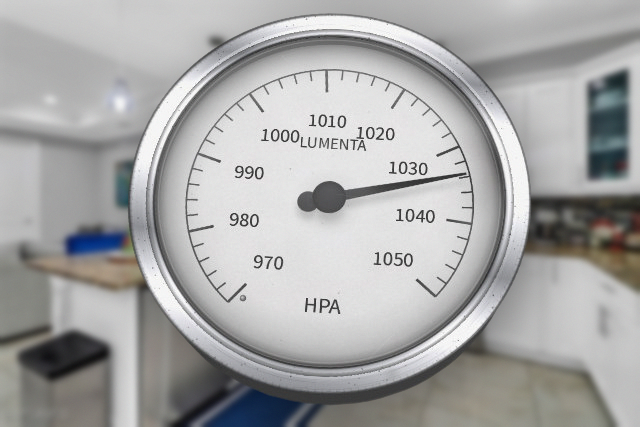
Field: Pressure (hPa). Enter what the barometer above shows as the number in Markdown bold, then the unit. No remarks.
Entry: **1034** hPa
